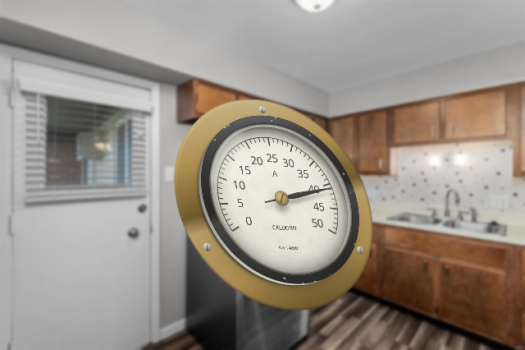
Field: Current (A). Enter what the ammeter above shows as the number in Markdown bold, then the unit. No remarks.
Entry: **41** A
